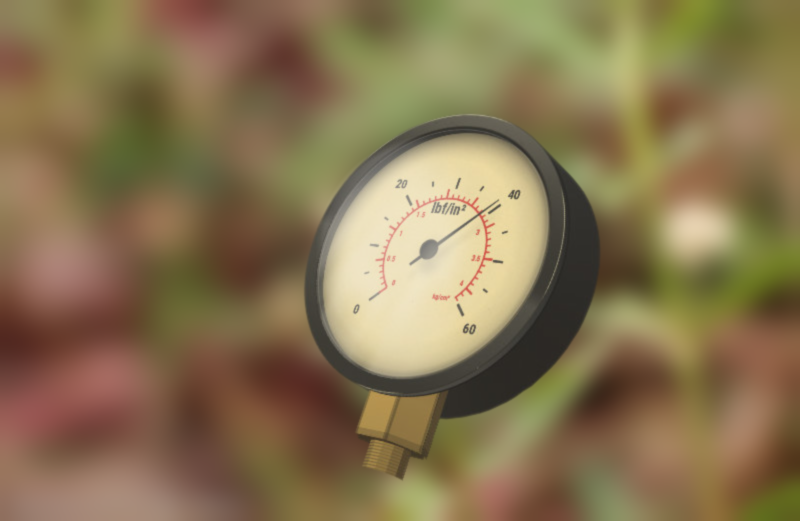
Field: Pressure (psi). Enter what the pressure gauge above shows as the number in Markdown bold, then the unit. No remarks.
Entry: **40** psi
